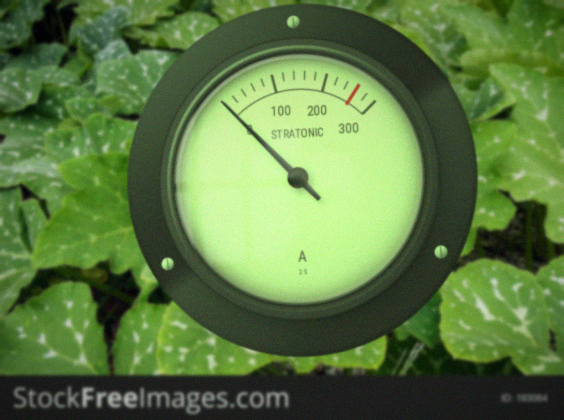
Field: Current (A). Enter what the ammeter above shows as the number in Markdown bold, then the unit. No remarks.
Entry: **0** A
